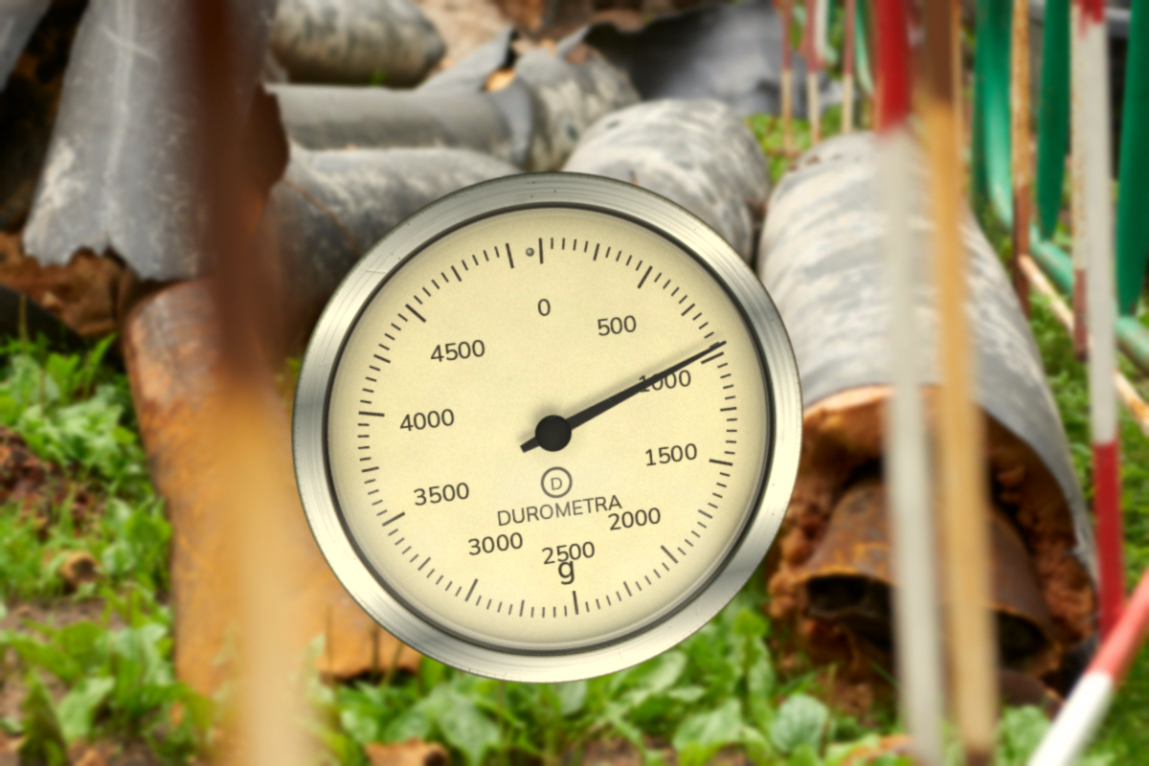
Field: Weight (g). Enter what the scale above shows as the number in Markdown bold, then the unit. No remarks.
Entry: **950** g
